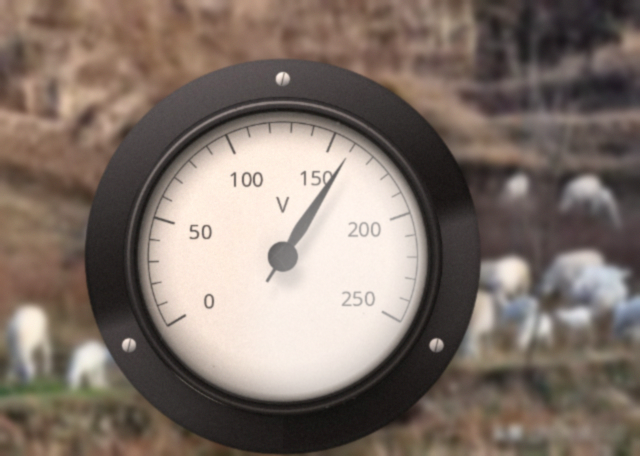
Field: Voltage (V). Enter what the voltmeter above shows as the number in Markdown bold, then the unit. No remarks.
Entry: **160** V
